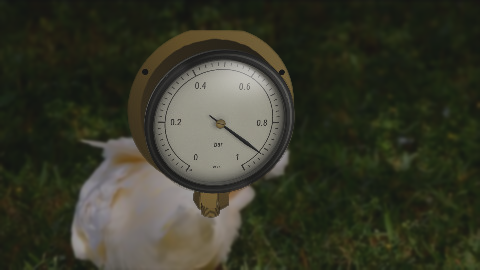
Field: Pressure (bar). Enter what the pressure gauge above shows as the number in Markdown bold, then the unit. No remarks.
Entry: **0.92** bar
